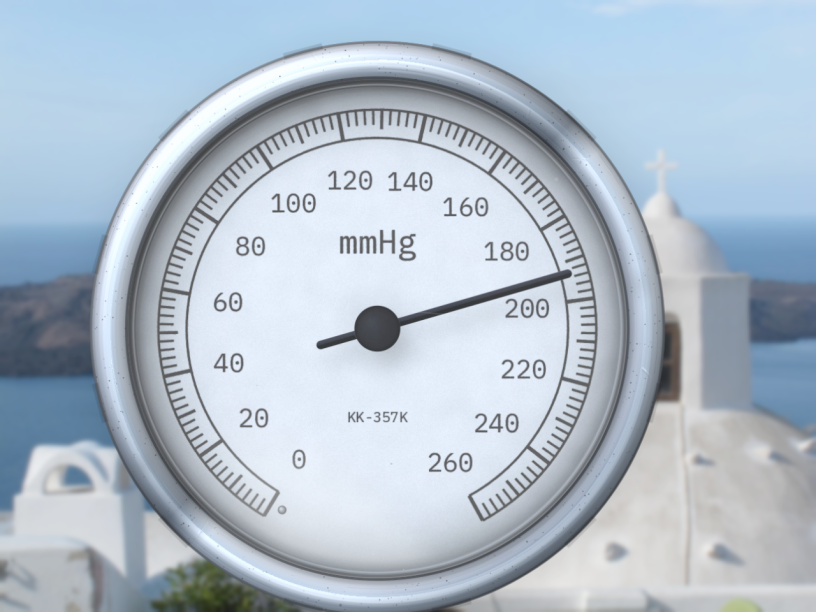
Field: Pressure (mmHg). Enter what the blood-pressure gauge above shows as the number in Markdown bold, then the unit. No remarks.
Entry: **193** mmHg
